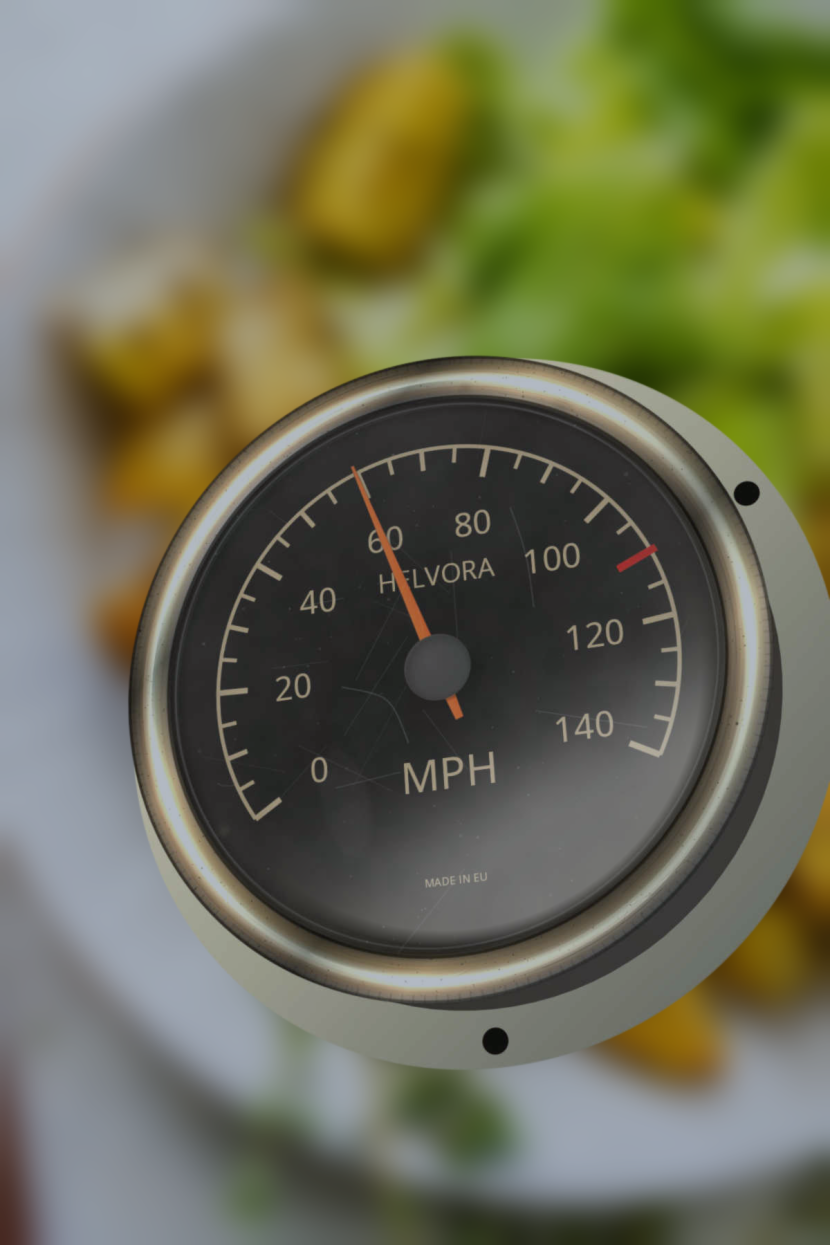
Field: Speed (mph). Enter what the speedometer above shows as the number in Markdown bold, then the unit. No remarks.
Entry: **60** mph
